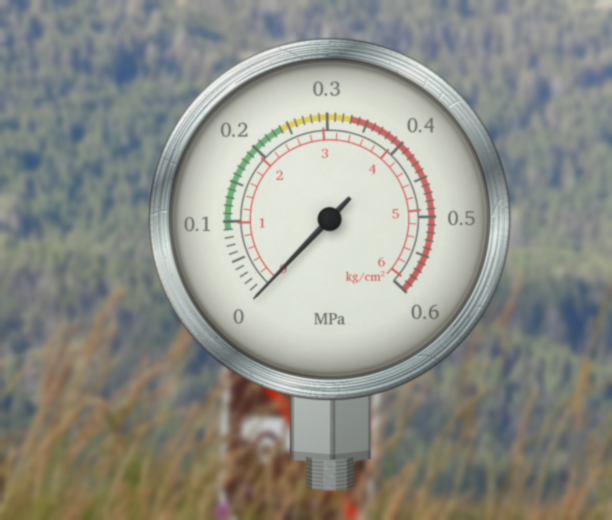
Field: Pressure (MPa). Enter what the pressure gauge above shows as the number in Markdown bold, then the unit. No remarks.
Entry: **0** MPa
